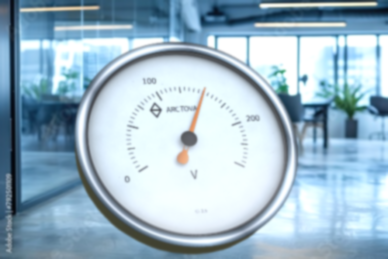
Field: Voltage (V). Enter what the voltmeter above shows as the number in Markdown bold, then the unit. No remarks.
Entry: **150** V
